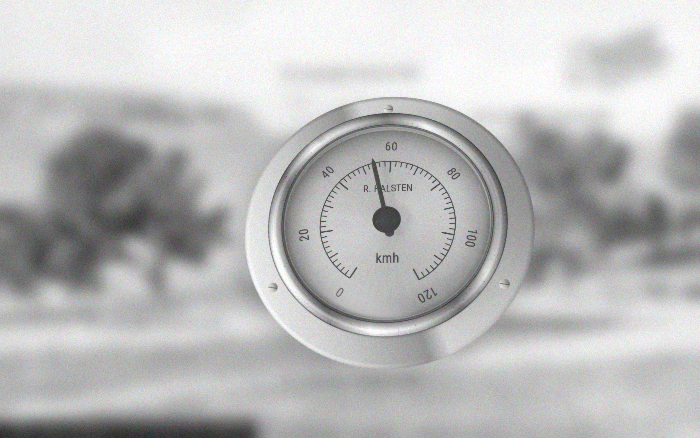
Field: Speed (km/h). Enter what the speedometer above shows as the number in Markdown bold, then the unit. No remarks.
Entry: **54** km/h
